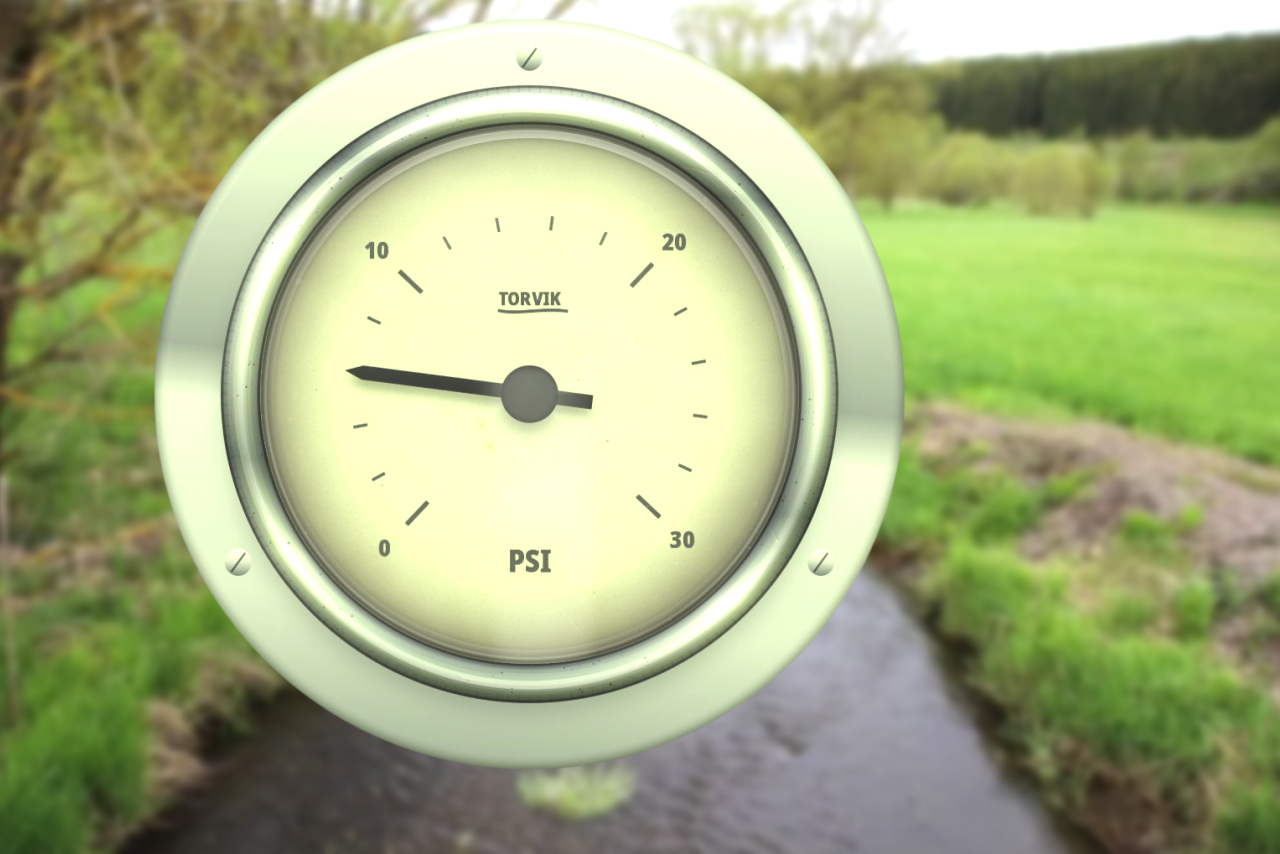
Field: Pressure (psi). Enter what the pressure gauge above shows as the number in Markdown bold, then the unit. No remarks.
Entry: **6** psi
